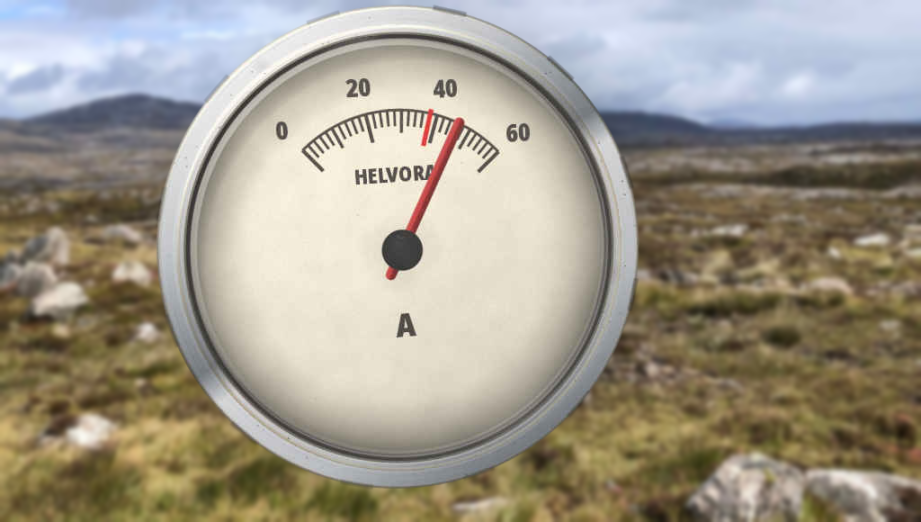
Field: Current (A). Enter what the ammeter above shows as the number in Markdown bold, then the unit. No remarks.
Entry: **46** A
